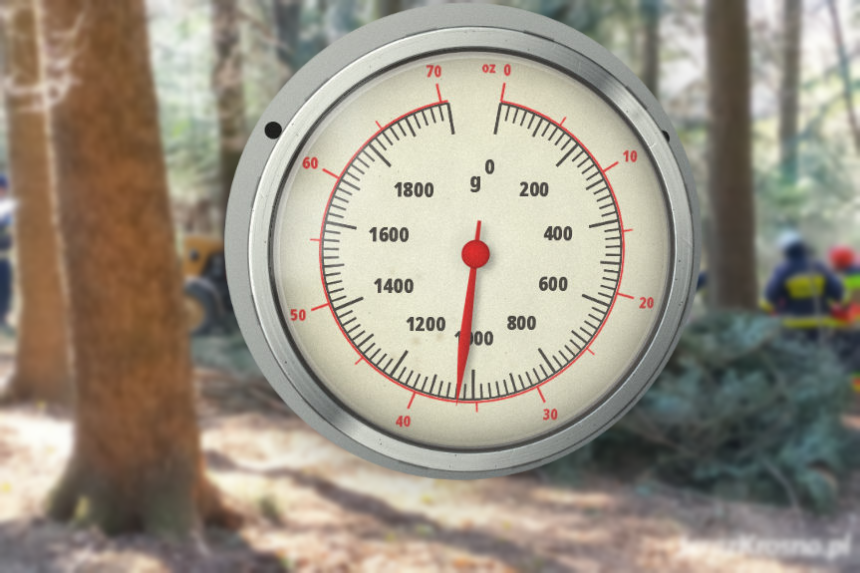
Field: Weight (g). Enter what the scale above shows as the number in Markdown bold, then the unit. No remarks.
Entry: **1040** g
